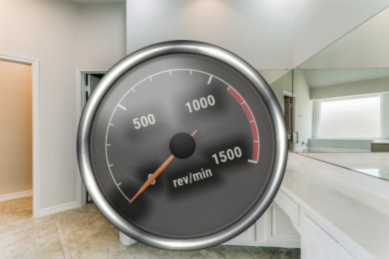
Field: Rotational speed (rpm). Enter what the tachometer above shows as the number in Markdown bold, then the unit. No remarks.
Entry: **0** rpm
